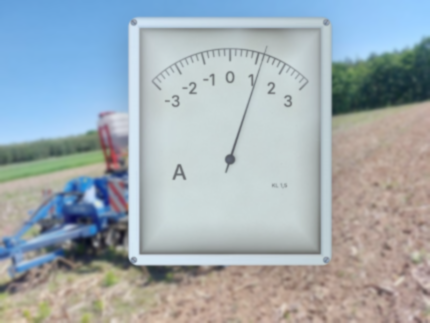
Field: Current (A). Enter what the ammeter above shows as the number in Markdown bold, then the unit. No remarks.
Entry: **1.2** A
